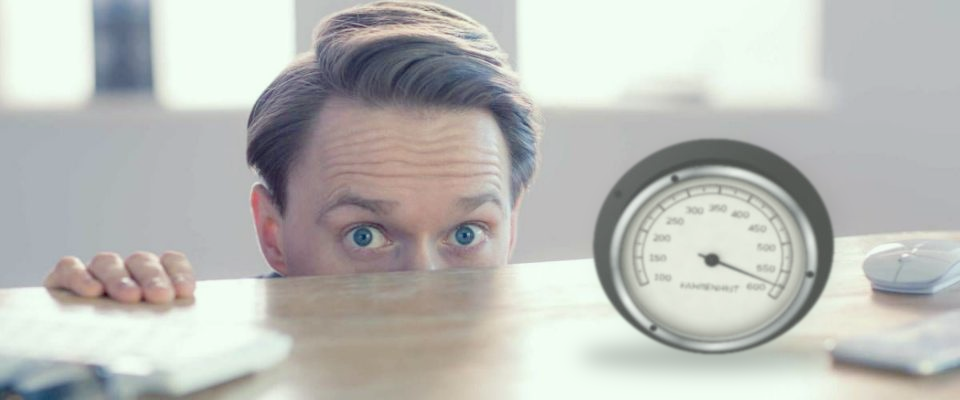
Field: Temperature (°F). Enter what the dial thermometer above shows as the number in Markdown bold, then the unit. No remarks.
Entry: **575** °F
